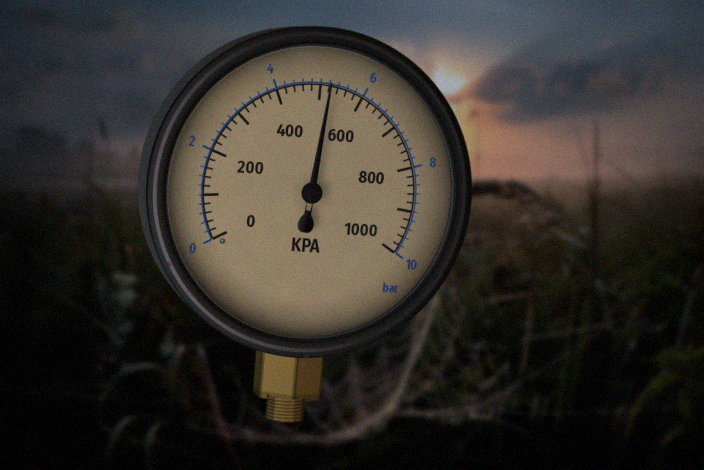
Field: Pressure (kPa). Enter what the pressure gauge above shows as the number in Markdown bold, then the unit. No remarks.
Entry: **520** kPa
